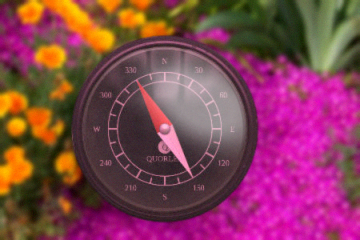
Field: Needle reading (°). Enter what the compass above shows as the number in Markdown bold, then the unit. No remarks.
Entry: **330** °
